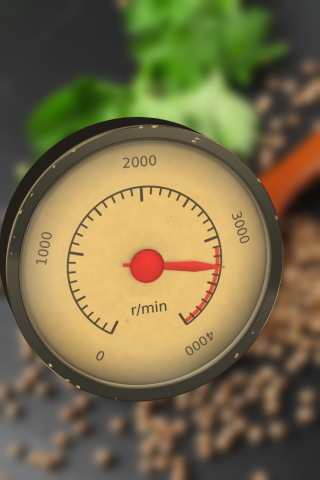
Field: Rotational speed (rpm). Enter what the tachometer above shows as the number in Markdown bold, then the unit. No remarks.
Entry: **3300** rpm
